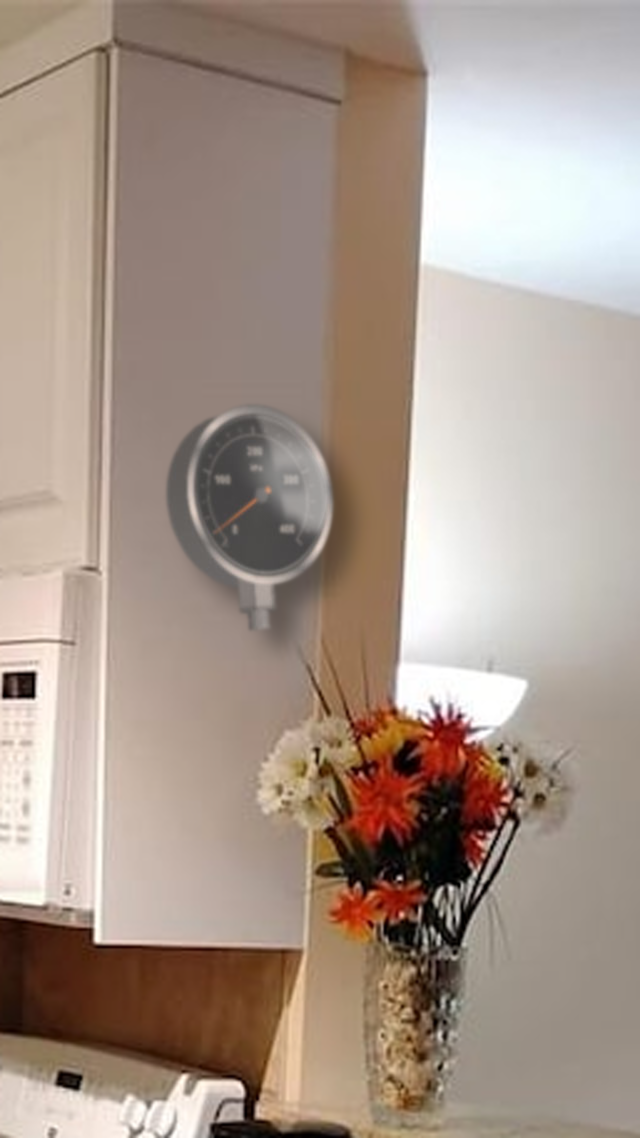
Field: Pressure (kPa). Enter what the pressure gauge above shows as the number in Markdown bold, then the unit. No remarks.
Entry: **20** kPa
